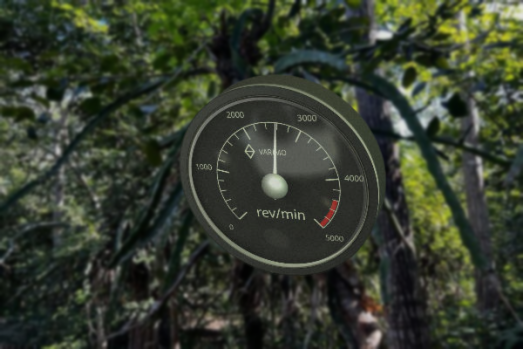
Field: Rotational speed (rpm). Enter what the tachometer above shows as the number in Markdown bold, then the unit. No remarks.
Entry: **2600** rpm
